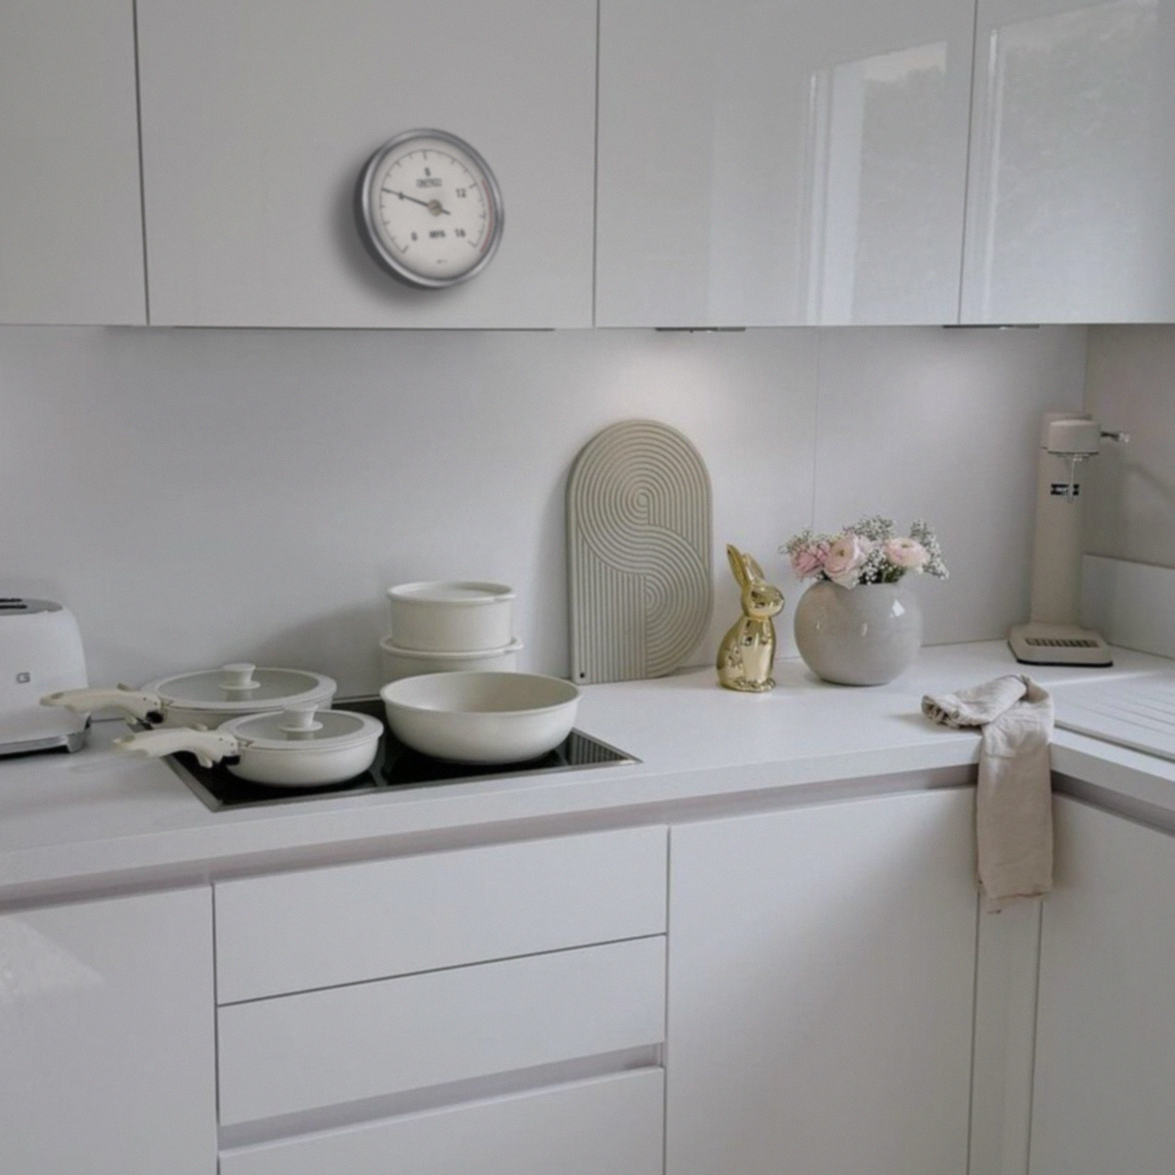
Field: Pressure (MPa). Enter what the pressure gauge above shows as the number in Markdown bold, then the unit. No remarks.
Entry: **4** MPa
